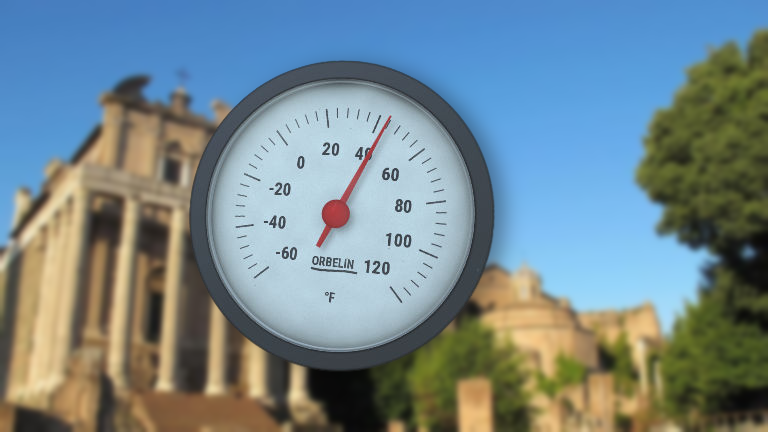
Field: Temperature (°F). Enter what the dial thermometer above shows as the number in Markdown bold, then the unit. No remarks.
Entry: **44** °F
